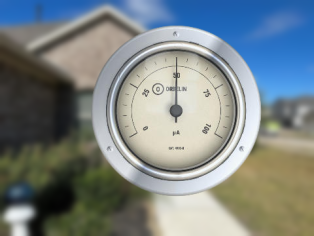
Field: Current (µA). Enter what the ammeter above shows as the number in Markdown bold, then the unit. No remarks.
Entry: **50** µA
